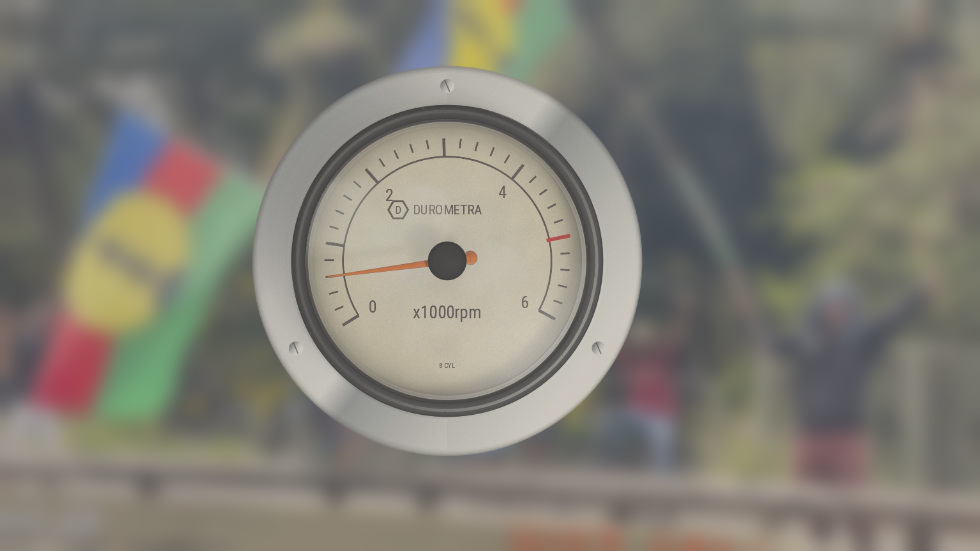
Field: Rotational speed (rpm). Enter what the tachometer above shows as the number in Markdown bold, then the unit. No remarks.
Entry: **600** rpm
